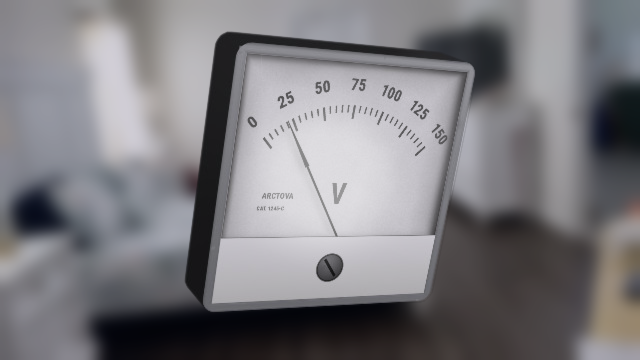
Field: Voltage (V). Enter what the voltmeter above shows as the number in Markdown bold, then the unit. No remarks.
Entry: **20** V
